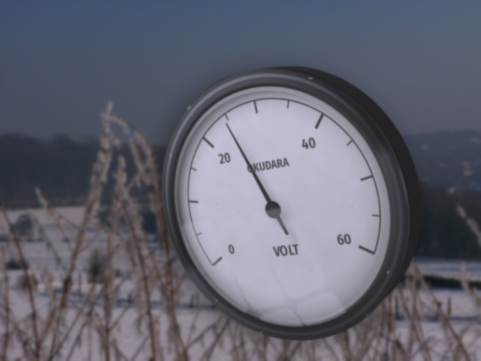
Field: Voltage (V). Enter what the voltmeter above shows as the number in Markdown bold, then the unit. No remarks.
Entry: **25** V
